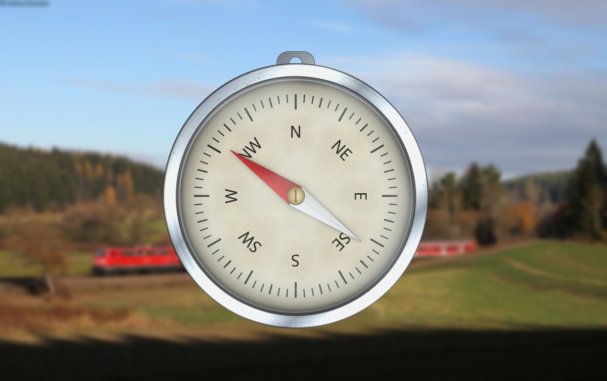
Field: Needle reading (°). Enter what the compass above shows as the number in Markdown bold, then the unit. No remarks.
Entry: **305** °
